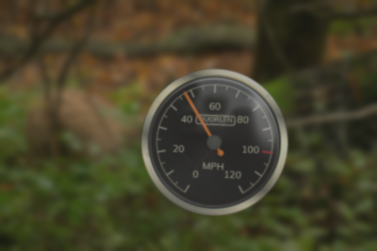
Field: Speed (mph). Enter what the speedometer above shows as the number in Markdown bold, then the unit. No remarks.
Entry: **47.5** mph
